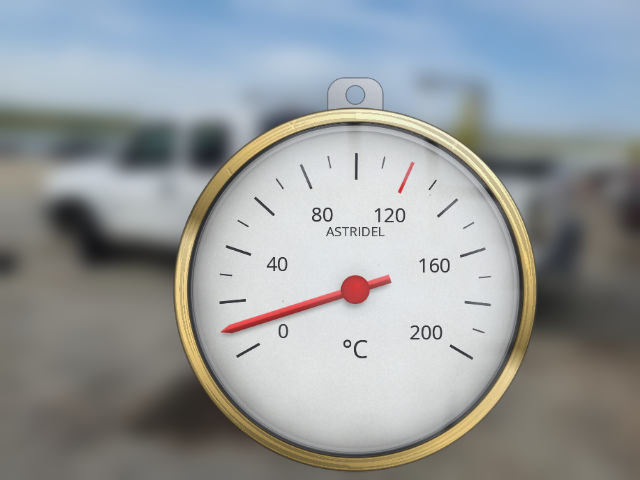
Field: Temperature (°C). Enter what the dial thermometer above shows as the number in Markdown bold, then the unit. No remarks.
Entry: **10** °C
